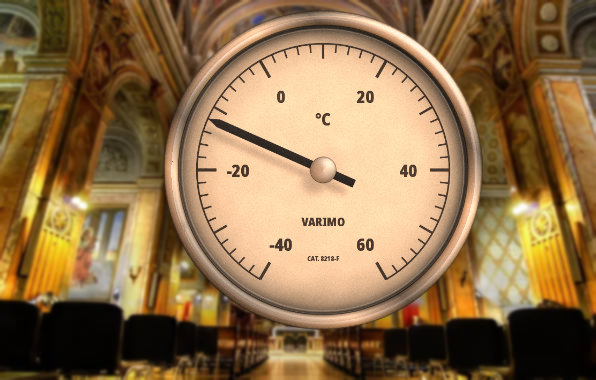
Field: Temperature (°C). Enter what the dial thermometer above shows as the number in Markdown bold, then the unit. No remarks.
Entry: **-12** °C
